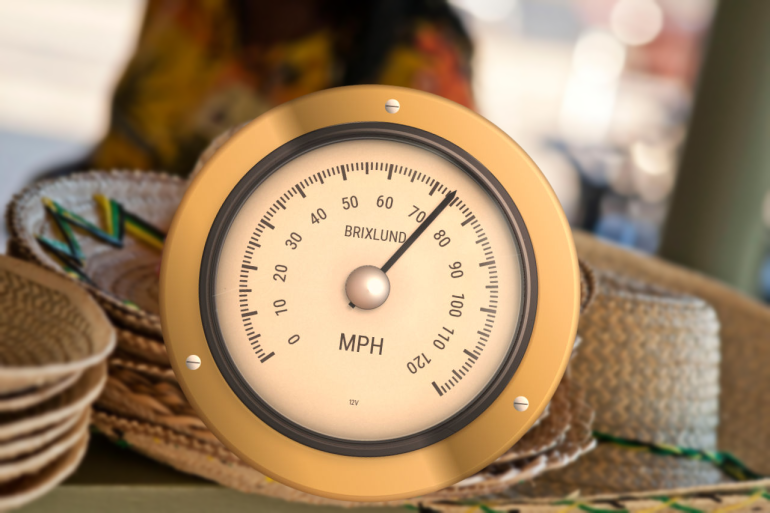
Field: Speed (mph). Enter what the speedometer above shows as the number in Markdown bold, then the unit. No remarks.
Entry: **74** mph
